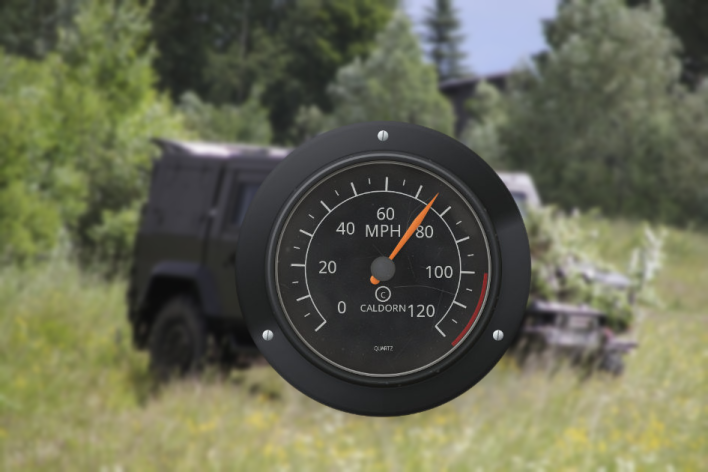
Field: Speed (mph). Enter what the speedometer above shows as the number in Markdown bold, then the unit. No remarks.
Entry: **75** mph
